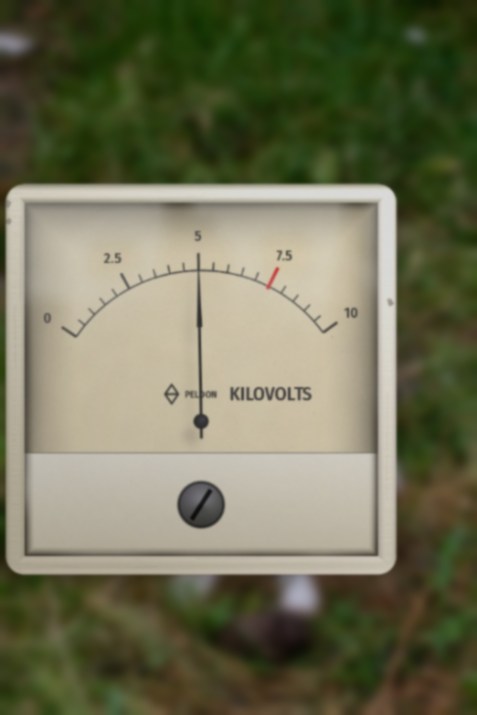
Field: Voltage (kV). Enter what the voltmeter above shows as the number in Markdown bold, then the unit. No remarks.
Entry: **5** kV
